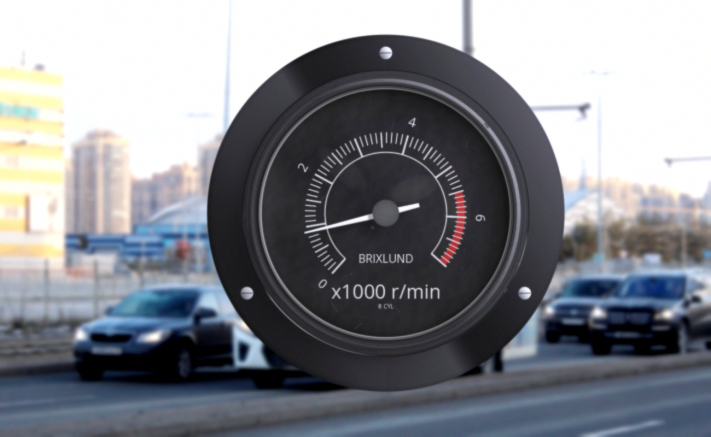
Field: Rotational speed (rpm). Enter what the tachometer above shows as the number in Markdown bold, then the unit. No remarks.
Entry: **900** rpm
